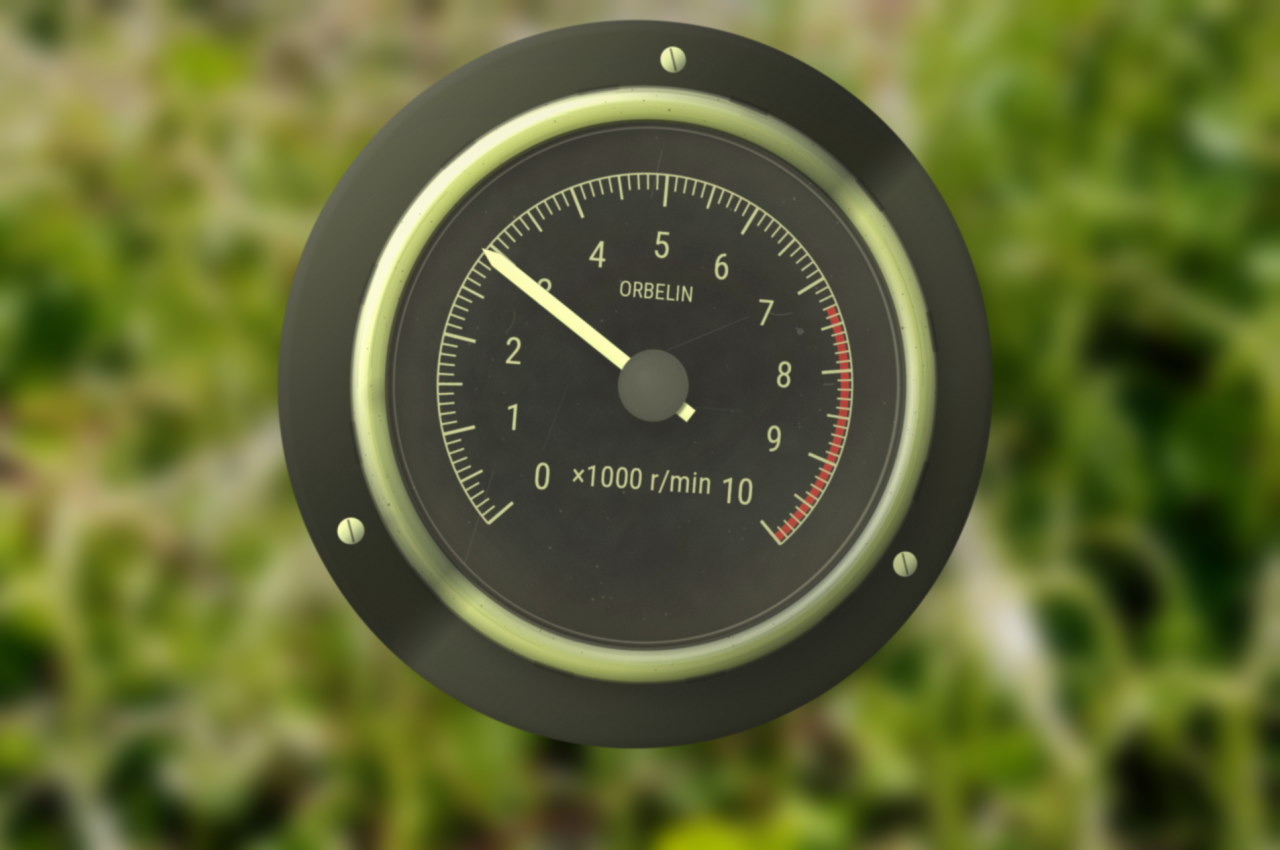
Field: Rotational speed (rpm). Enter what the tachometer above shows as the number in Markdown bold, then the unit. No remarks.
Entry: **2900** rpm
